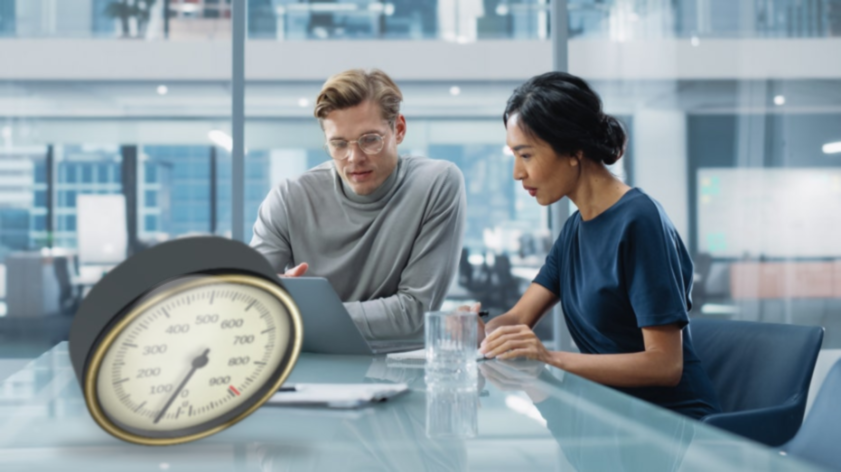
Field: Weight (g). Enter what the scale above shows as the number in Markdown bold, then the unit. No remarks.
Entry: **50** g
